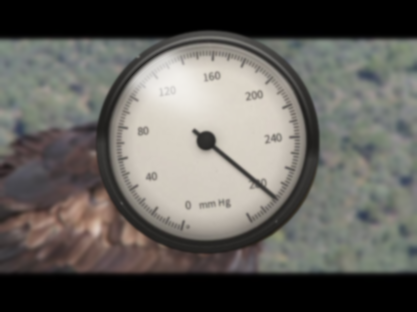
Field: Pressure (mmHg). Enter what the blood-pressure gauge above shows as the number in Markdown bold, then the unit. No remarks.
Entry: **280** mmHg
